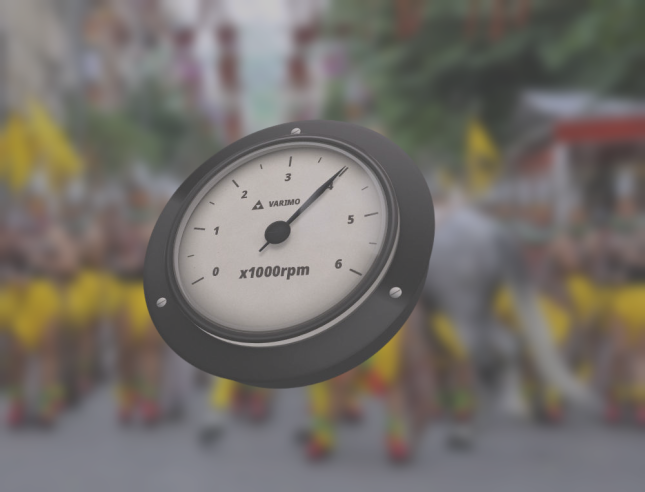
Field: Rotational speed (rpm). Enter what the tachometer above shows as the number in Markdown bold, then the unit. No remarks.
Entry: **4000** rpm
